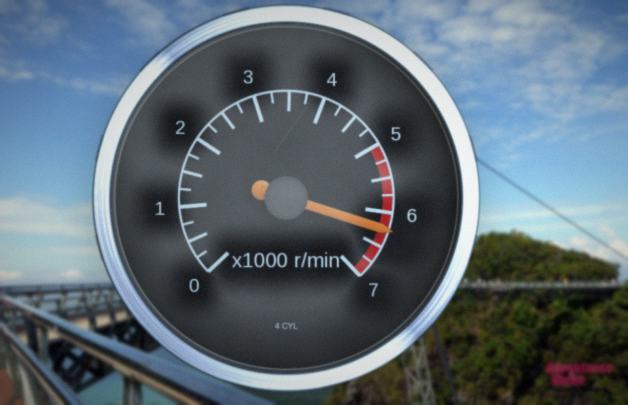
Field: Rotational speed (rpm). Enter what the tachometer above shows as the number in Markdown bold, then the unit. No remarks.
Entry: **6250** rpm
